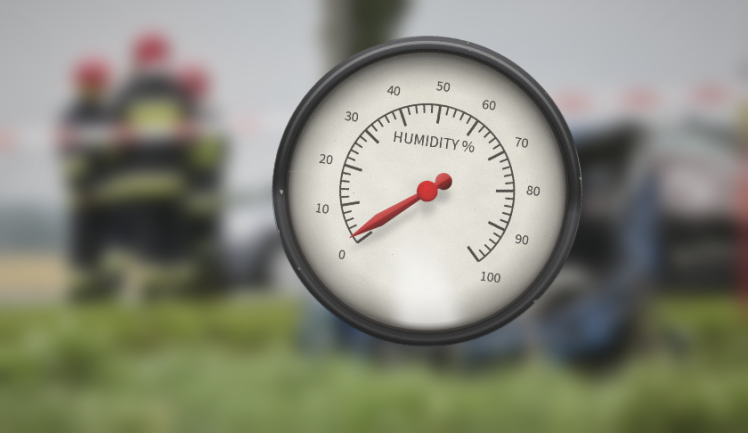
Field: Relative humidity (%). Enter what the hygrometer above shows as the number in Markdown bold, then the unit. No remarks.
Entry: **2** %
